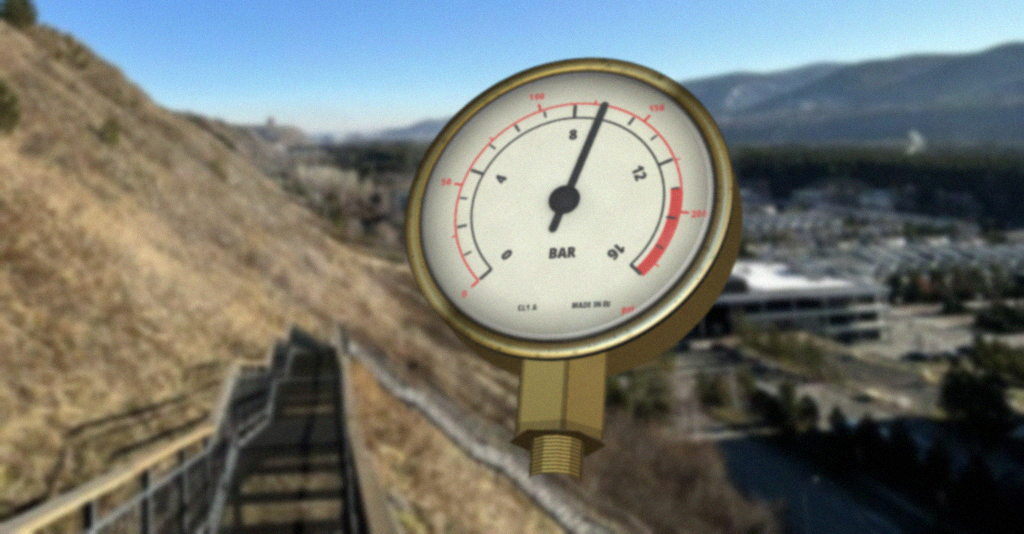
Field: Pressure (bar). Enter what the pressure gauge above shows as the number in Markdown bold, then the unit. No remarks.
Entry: **9** bar
